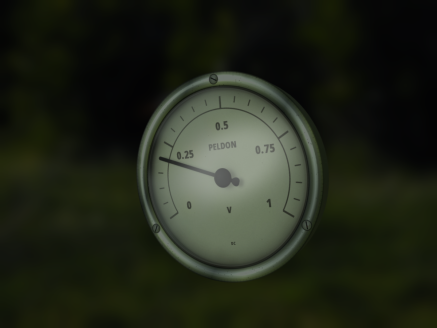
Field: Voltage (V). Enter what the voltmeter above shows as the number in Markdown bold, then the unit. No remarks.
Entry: **0.2** V
